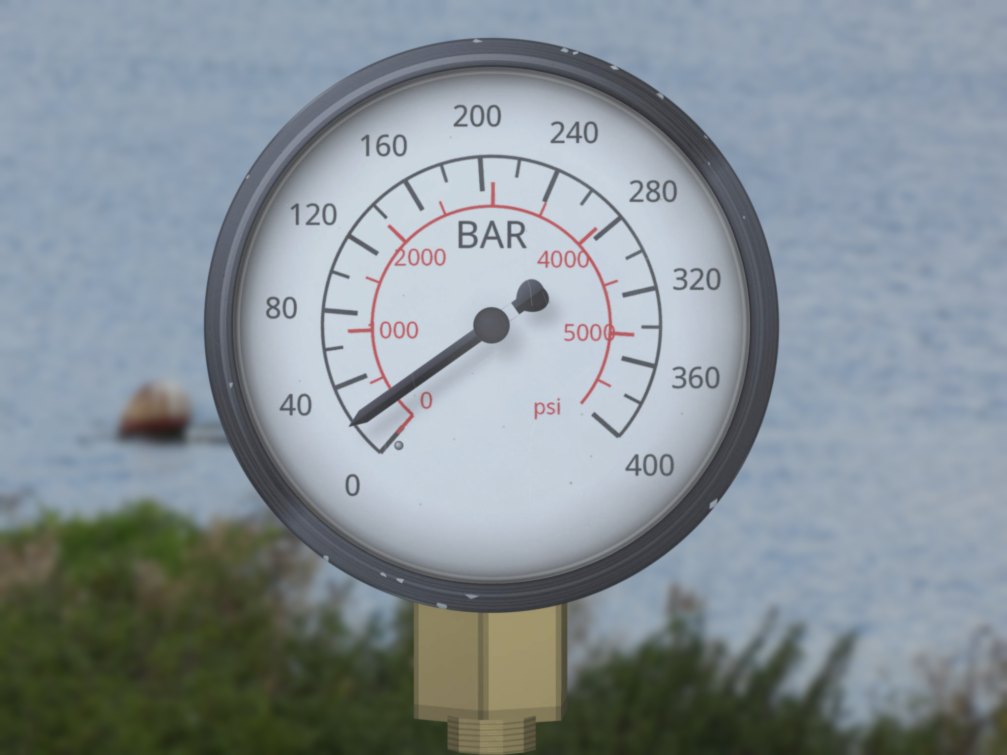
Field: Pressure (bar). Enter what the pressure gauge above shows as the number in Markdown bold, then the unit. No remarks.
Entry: **20** bar
